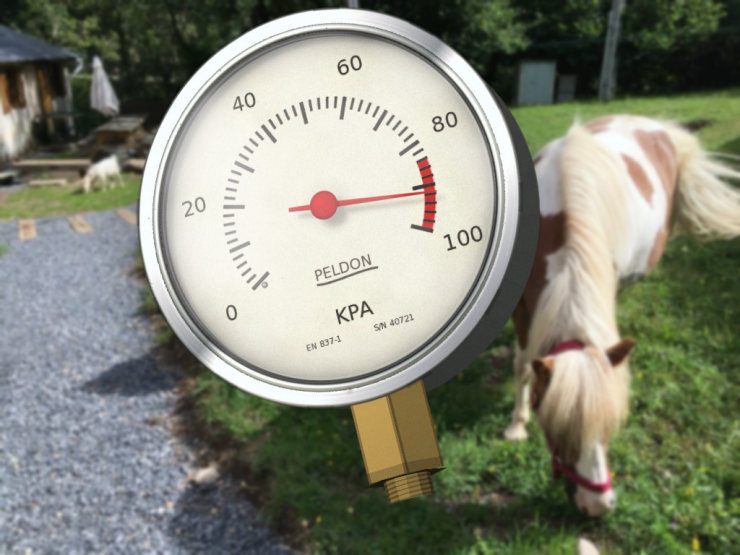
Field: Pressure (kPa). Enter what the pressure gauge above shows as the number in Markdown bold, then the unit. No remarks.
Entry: **92** kPa
